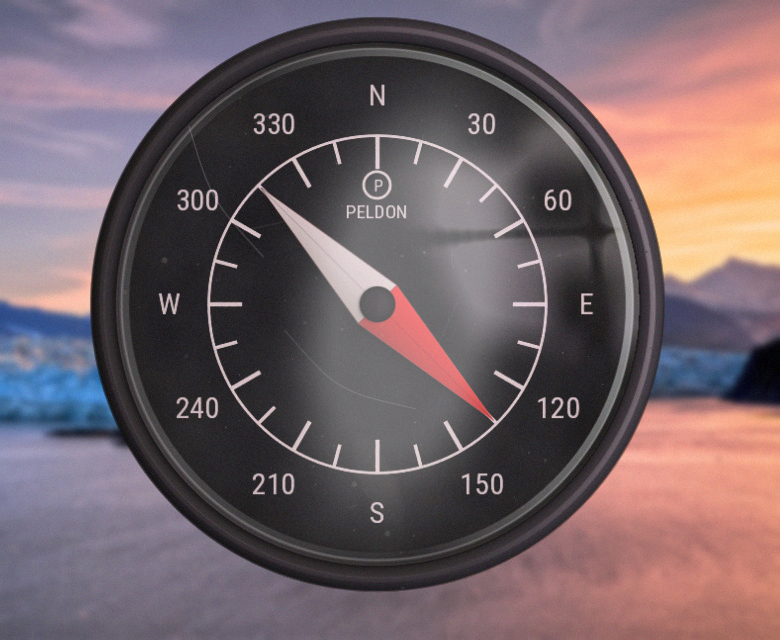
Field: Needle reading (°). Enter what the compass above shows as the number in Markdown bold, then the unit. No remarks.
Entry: **135** °
